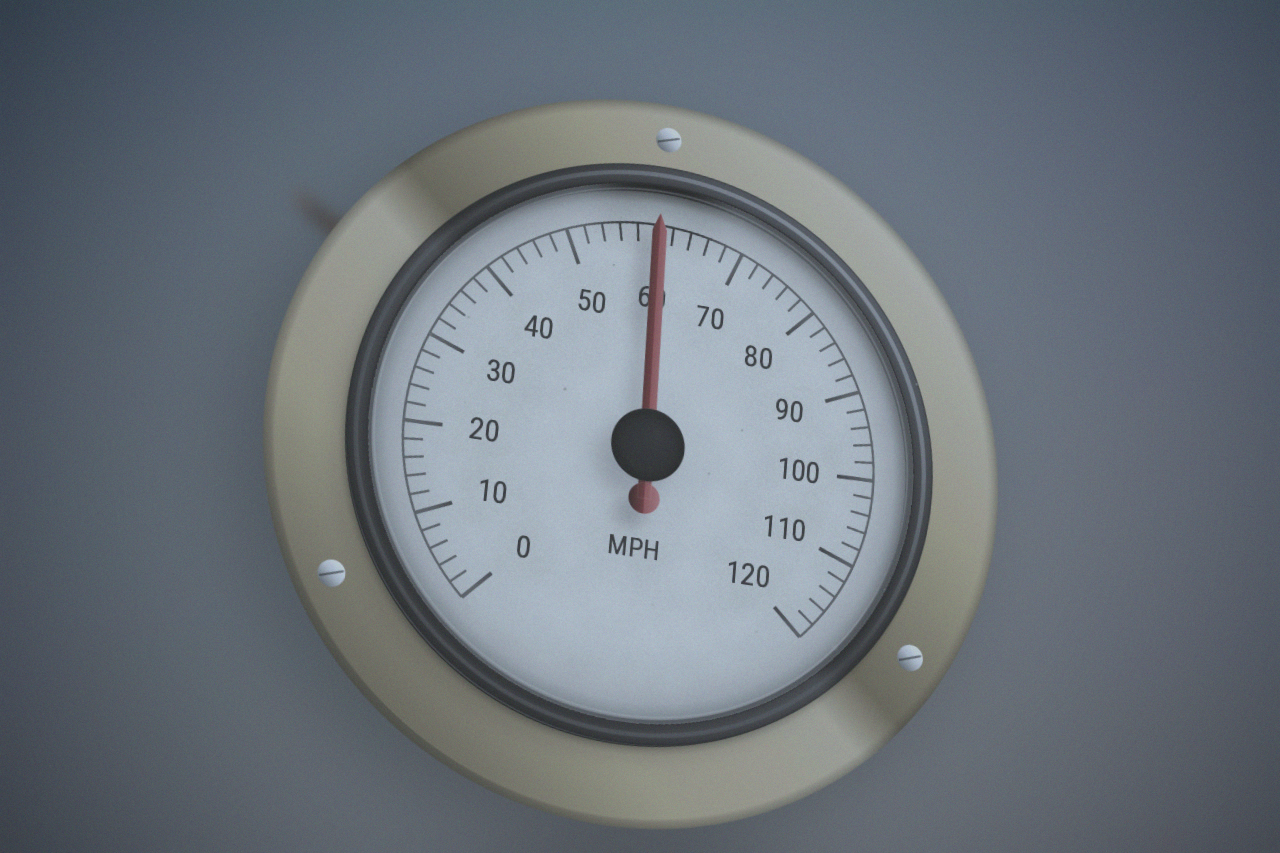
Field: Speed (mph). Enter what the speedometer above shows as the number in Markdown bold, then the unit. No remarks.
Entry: **60** mph
